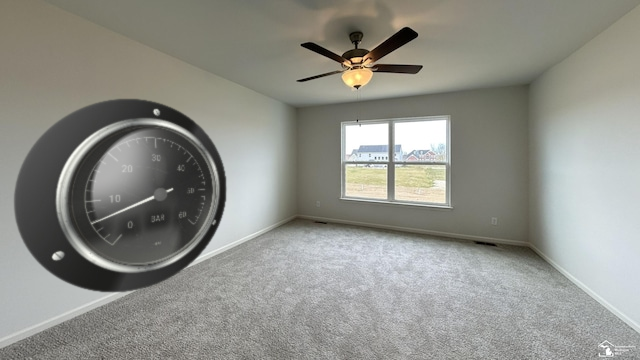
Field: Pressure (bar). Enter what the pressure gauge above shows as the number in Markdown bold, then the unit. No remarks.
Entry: **6** bar
